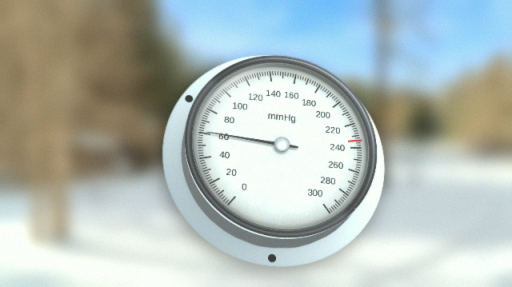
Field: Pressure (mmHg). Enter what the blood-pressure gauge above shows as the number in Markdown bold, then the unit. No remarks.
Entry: **60** mmHg
